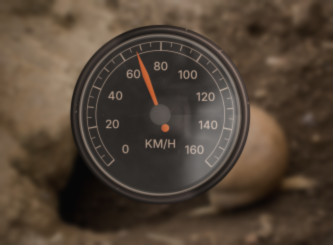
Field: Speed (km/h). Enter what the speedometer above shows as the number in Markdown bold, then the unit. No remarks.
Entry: **67.5** km/h
